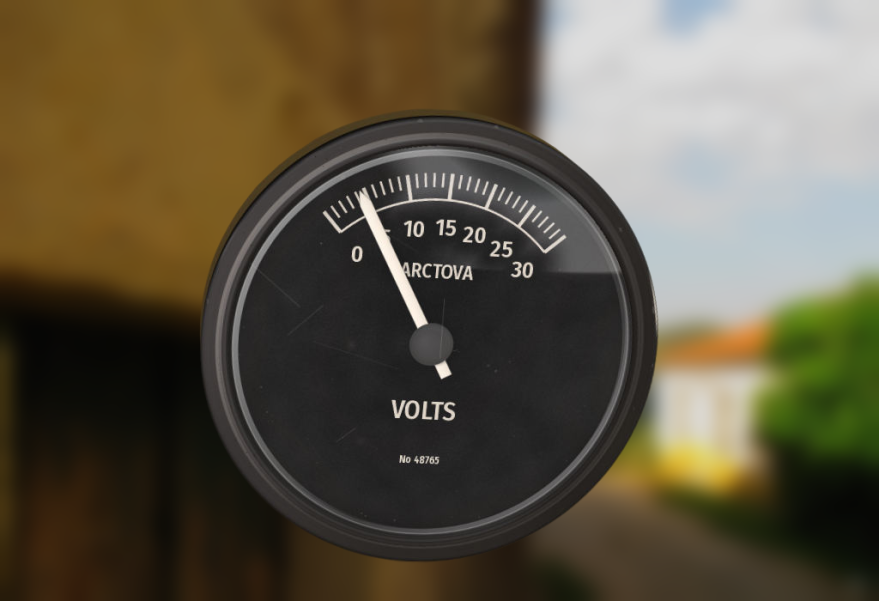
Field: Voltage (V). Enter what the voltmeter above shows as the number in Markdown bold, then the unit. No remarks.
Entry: **4.5** V
